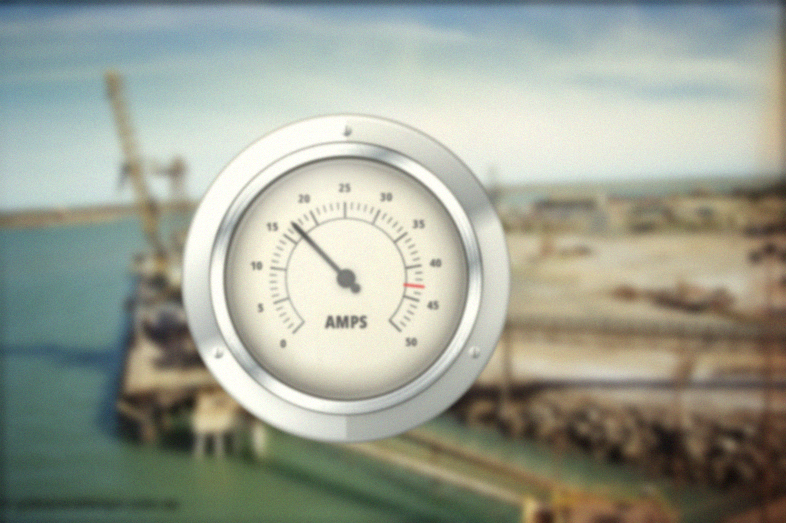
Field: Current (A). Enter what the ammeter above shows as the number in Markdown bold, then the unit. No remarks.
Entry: **17** A
